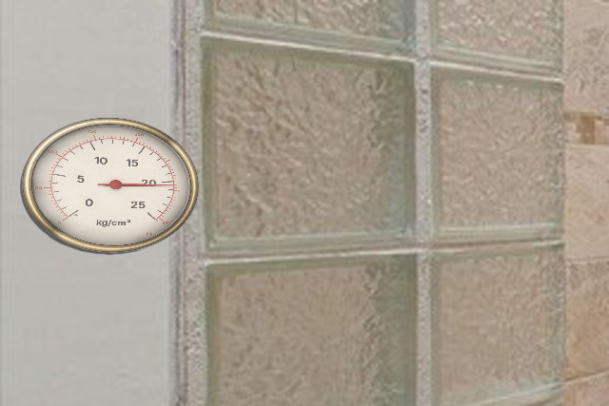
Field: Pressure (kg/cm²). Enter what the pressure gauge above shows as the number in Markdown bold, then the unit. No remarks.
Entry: **20.5** kg/cm²
